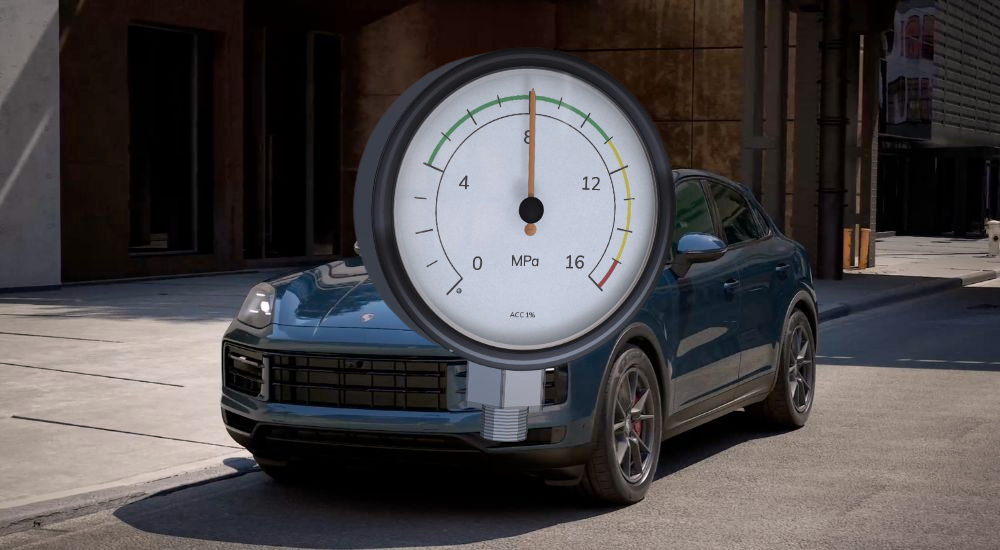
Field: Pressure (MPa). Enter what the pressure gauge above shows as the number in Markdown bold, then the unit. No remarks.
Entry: **8** MPa
